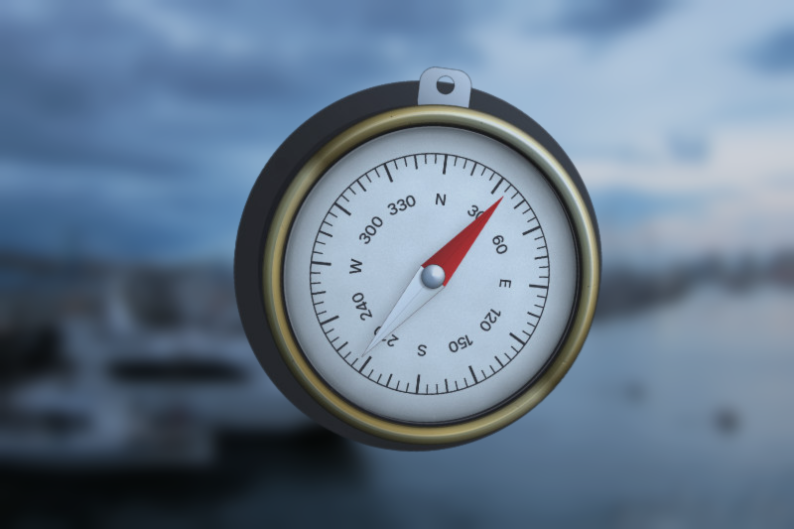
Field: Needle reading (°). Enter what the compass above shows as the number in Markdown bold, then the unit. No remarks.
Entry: **35** °
